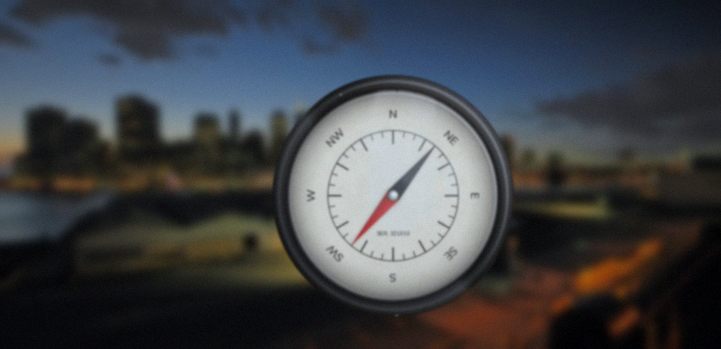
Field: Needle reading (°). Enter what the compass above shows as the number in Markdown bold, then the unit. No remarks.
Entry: **220** °
